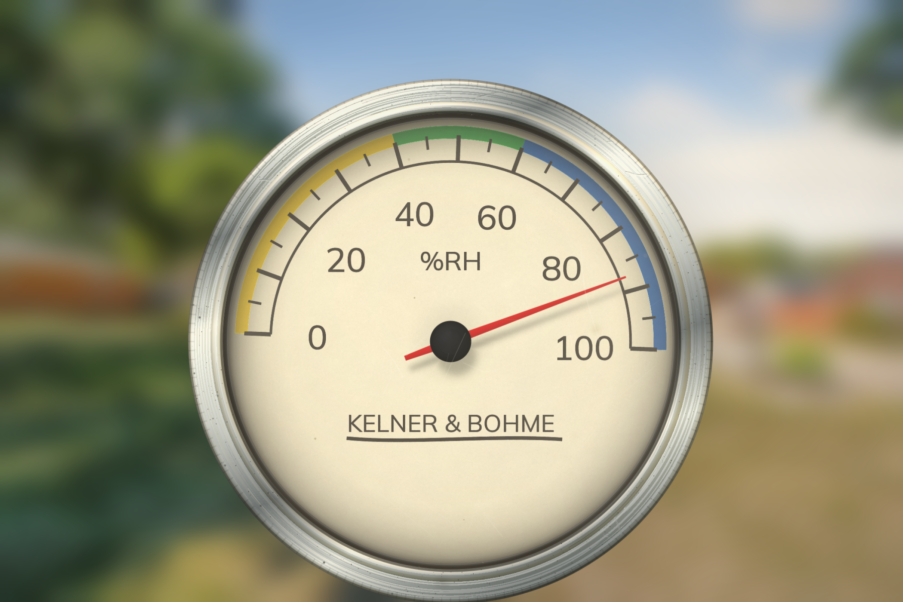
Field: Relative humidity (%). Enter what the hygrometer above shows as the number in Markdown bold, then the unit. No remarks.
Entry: **87.5** %
